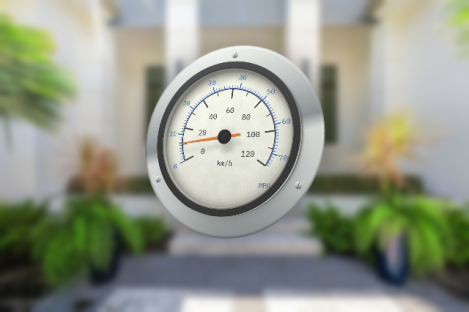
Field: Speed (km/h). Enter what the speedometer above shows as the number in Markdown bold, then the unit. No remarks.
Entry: **10** km/h
